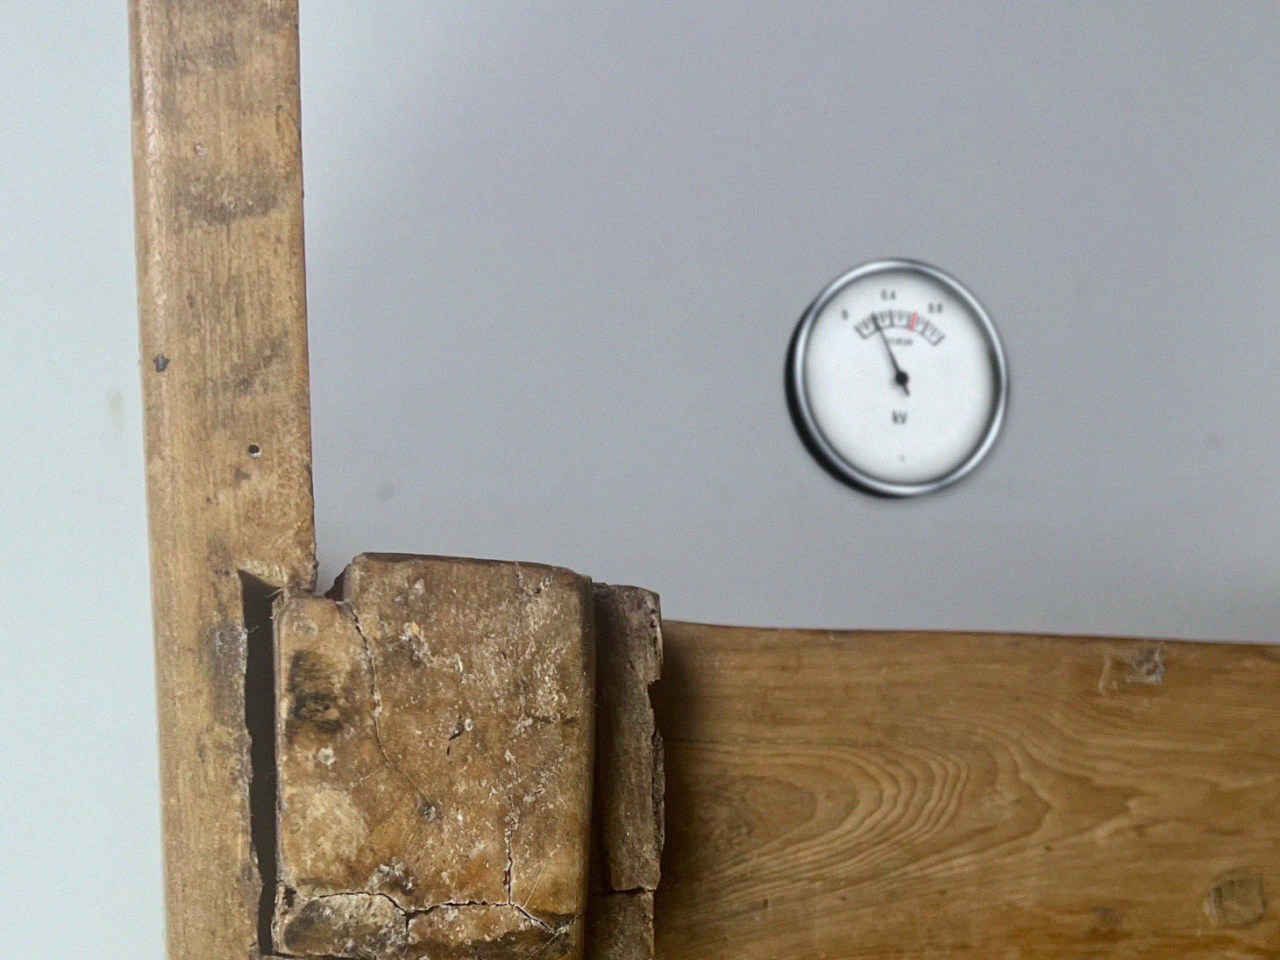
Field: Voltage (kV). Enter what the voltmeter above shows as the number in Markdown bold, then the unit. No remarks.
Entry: **0.2** kV
